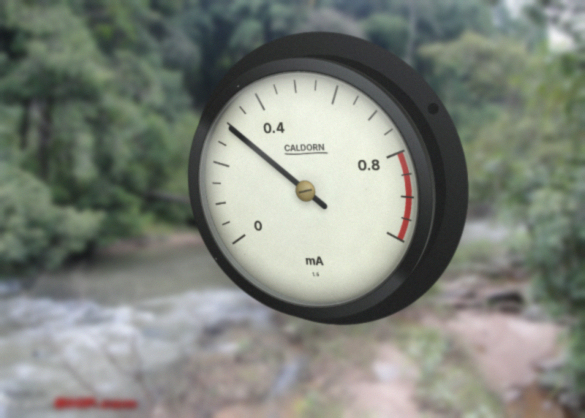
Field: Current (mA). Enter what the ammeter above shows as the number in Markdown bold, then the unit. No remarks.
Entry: **0.3** mA
